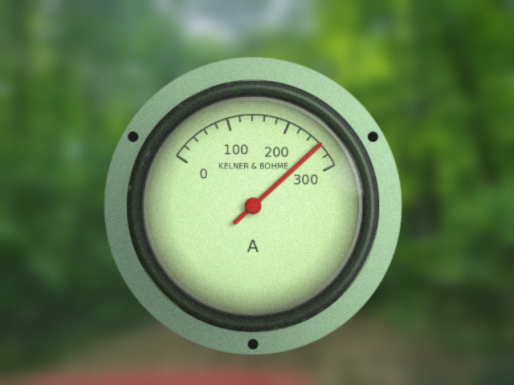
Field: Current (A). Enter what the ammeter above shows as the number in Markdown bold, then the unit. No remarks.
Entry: **260** A
